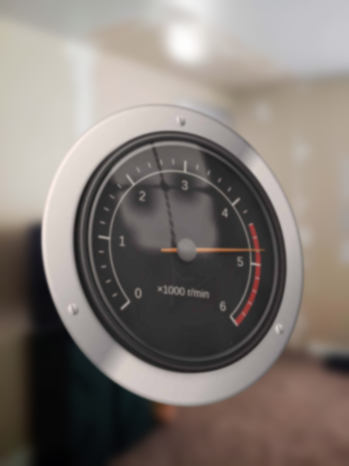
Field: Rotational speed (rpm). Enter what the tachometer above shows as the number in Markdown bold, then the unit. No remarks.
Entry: **4800** rpm
